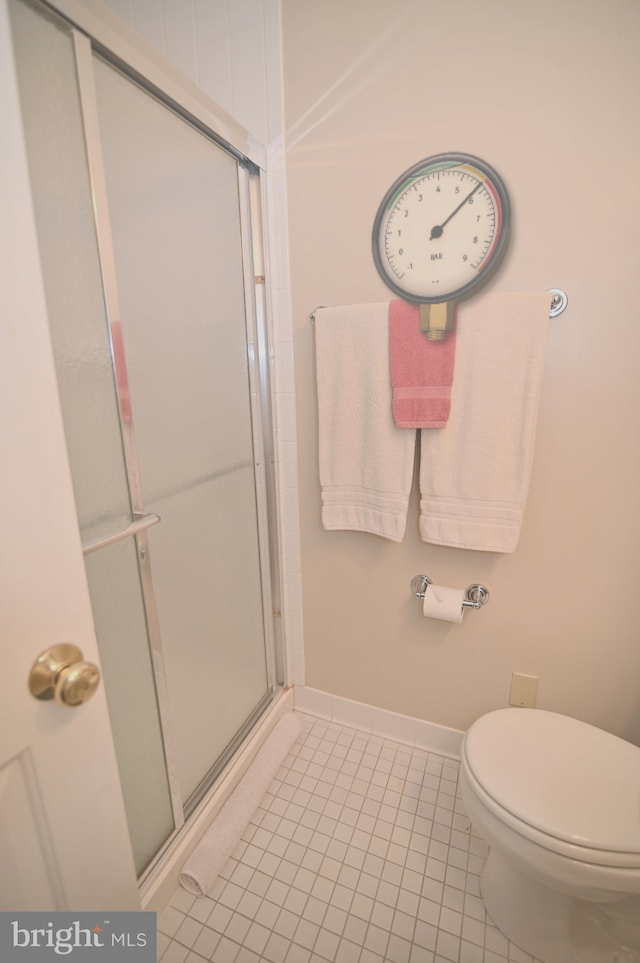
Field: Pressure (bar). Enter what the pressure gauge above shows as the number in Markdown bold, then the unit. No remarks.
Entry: **5.8** bar
